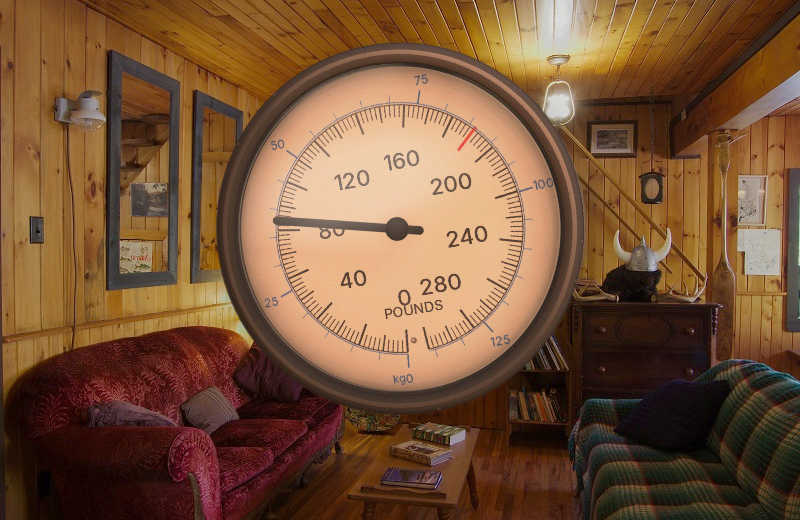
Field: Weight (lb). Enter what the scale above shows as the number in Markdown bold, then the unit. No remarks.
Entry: **84** lb
